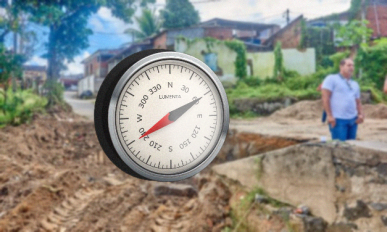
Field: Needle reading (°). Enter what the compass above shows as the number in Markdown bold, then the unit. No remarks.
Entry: **240** °
